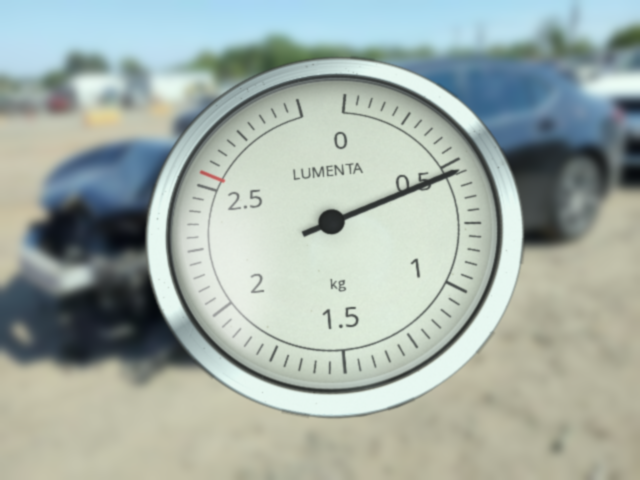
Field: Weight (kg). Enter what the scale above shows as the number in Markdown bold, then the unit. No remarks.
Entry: **0.55** kg
